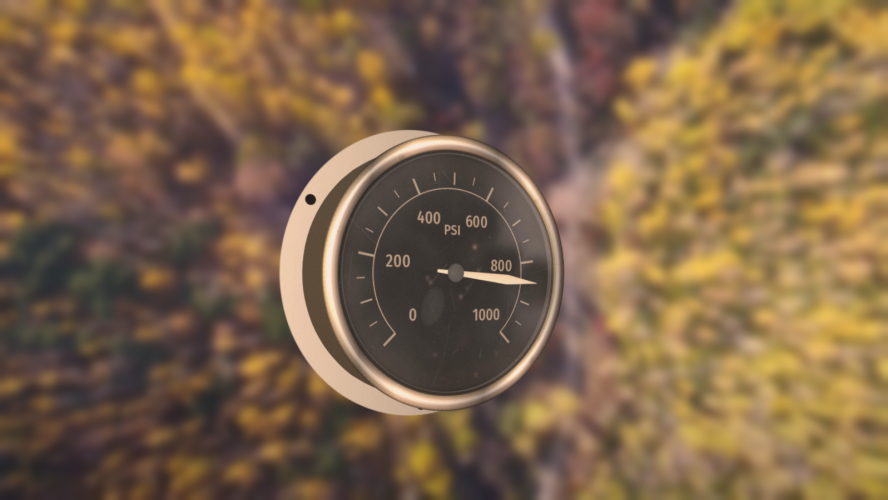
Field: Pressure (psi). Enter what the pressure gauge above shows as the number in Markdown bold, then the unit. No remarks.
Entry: **850** psi
